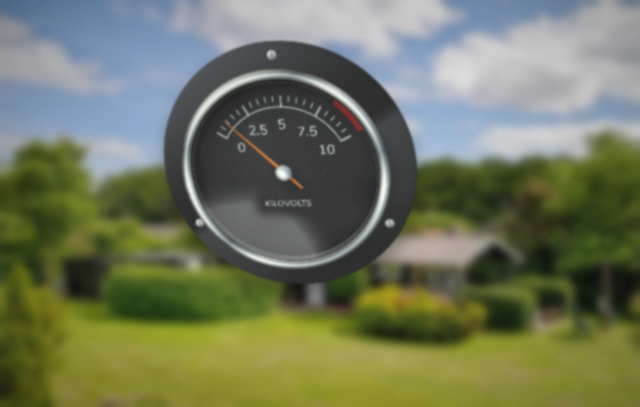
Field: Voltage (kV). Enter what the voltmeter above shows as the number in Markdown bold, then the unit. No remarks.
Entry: **1** kV
